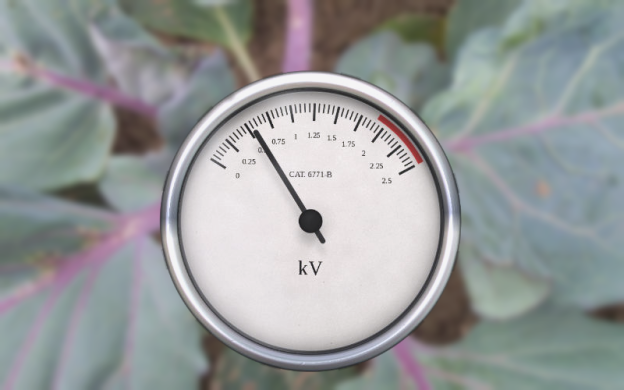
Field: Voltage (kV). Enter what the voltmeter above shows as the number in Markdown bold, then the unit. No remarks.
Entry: **0.55** kV
